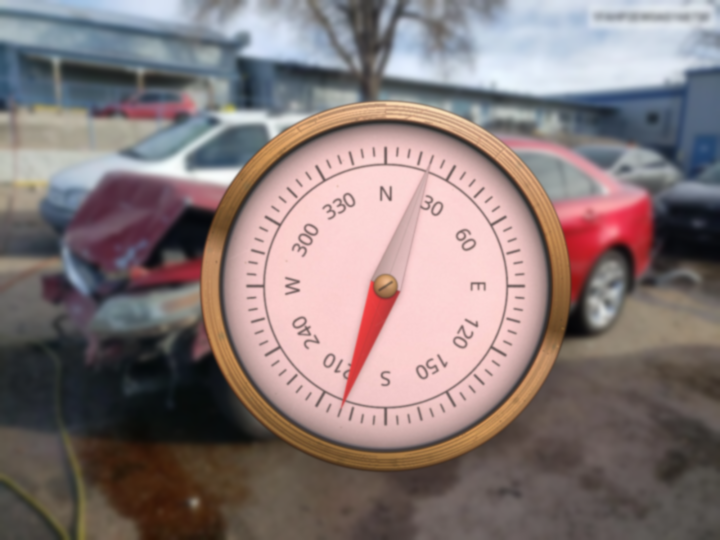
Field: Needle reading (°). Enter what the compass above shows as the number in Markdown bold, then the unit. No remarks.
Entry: **200** °
